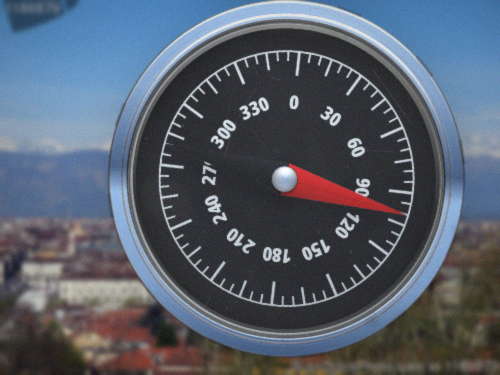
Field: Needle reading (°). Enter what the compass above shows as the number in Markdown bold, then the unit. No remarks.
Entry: **100** °
